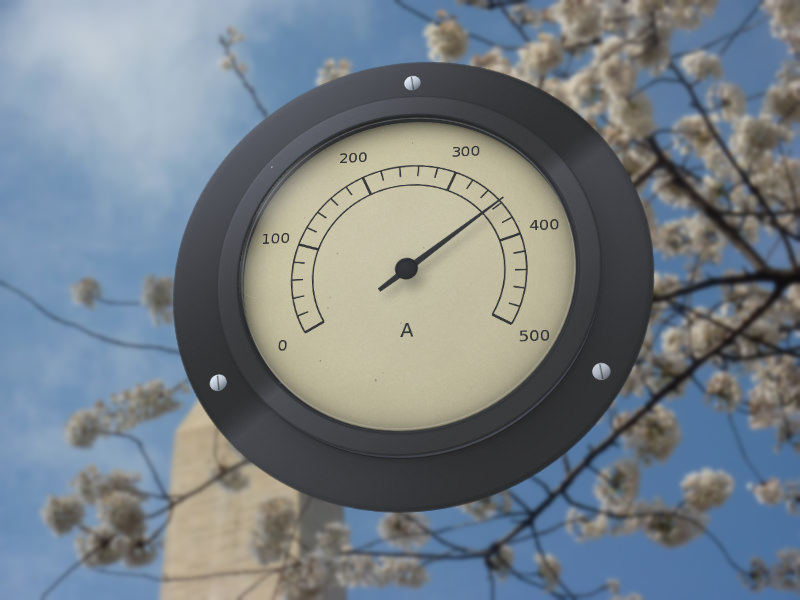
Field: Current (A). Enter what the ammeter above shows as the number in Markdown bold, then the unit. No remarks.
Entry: **360** A
